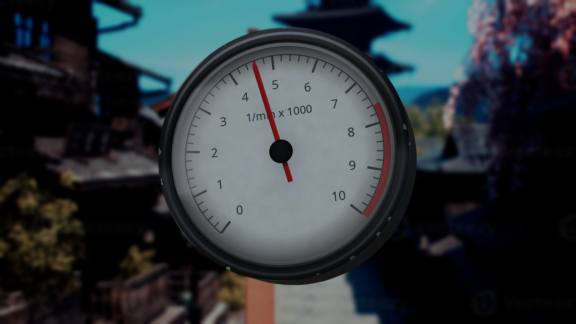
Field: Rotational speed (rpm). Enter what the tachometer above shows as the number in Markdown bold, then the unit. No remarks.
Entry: **4600** rpm
